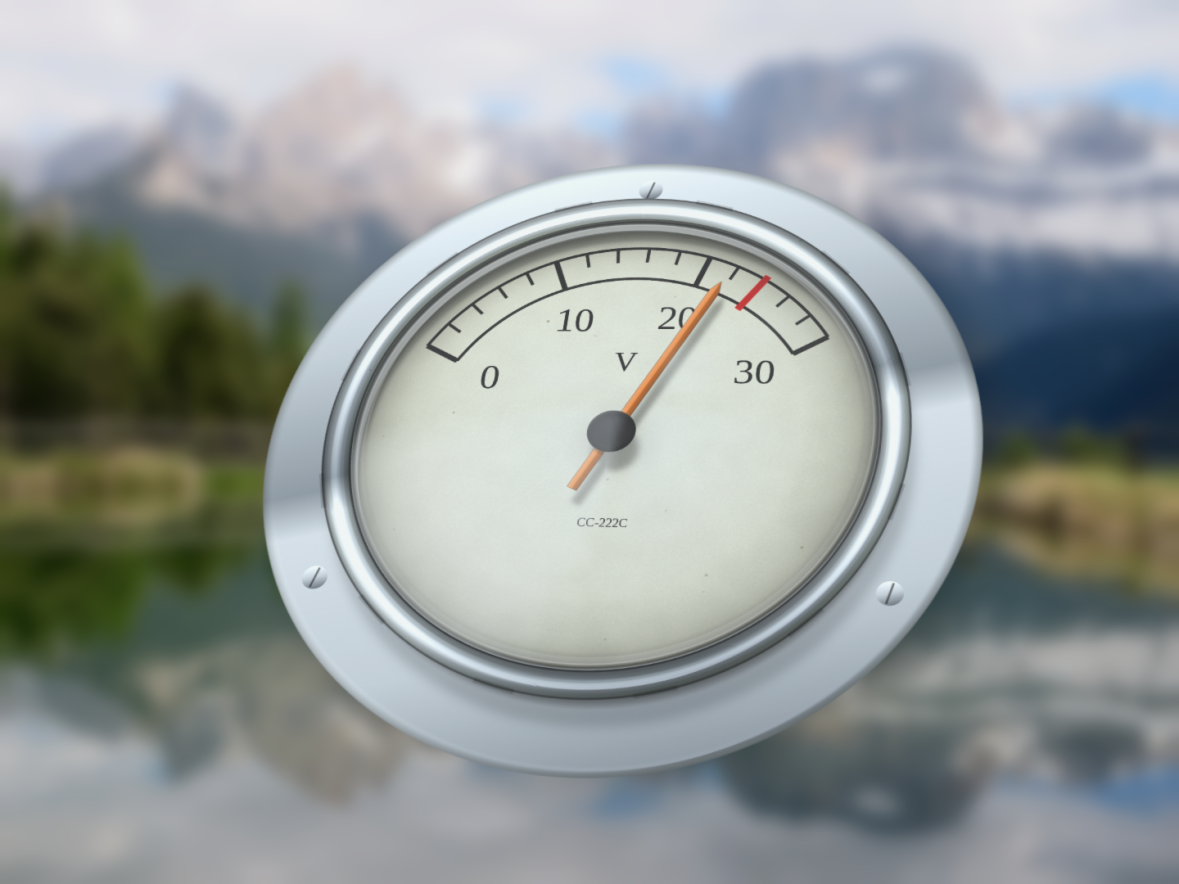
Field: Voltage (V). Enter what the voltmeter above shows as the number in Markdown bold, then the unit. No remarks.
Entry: **22** V
